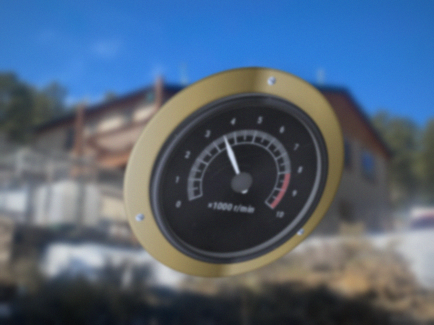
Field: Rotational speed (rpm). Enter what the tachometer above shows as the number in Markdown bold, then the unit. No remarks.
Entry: **3500** rpm
